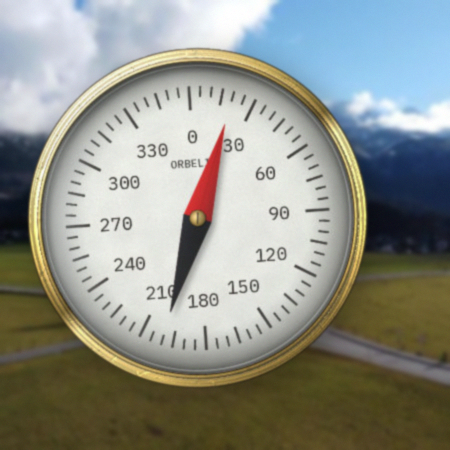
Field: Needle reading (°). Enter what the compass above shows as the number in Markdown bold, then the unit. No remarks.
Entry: **20** °
